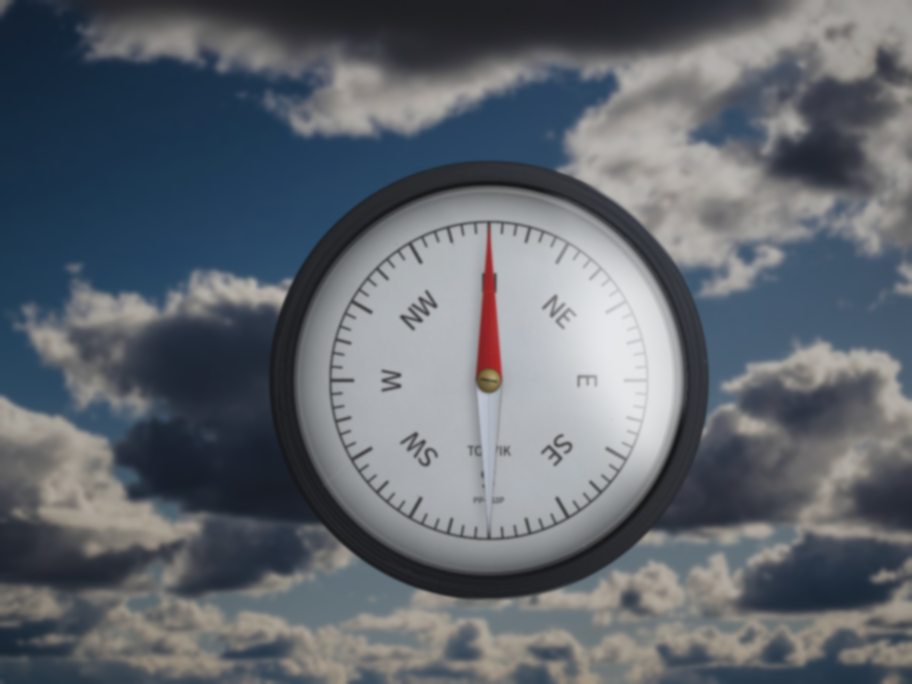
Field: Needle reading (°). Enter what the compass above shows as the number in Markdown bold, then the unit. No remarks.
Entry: **0** °
